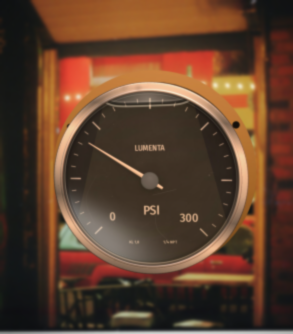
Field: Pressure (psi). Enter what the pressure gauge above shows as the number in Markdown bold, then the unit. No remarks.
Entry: **85** psi
